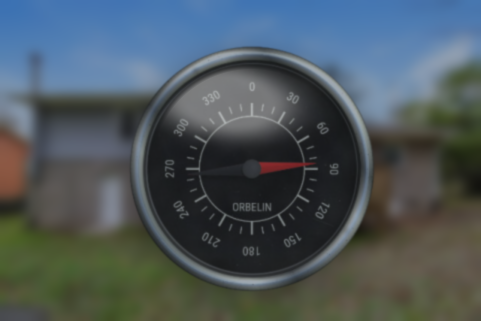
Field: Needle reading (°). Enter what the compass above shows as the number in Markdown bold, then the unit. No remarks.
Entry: **85** °
